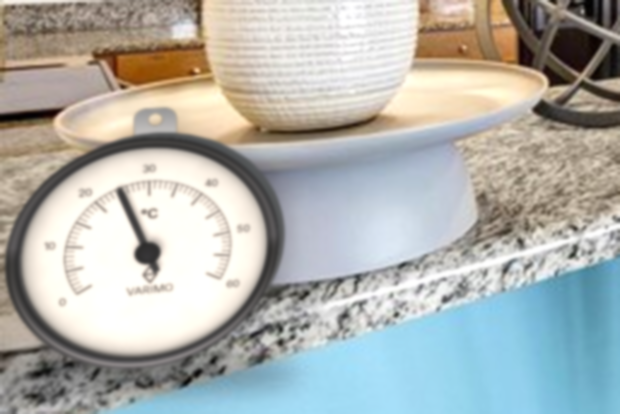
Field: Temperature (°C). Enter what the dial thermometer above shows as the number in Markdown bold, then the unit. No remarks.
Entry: **25** °C
